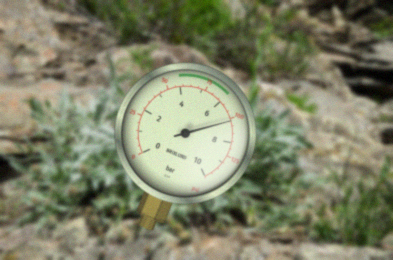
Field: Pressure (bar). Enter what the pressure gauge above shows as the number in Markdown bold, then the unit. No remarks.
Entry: **7** bar
